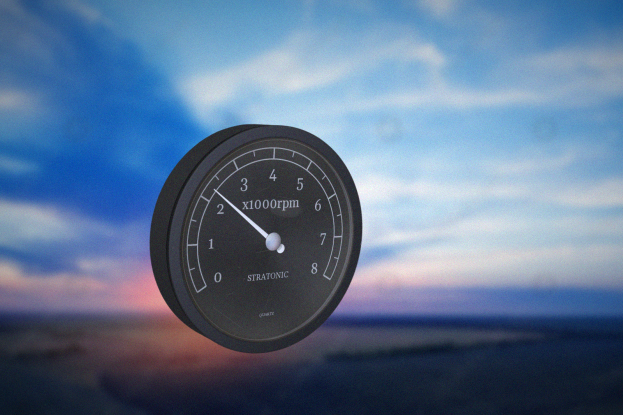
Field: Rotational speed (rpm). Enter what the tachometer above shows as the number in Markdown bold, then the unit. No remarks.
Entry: **2250** rpm
